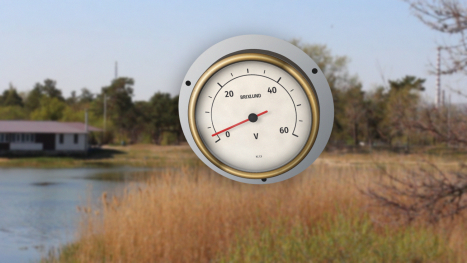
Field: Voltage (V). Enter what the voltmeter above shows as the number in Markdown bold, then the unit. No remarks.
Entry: **2.5** V
